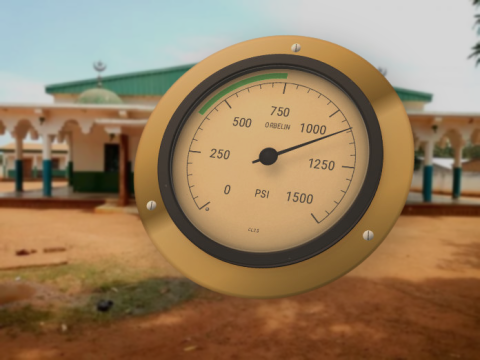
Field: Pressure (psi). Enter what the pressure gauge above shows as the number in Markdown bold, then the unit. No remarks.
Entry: **1100** psi
